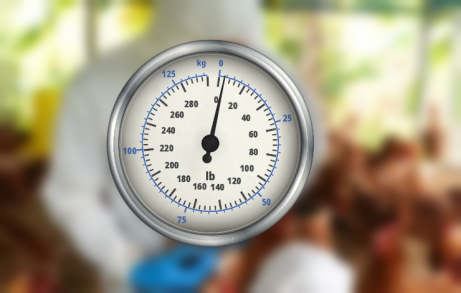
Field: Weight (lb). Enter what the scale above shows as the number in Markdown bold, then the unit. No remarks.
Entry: **4** lb
